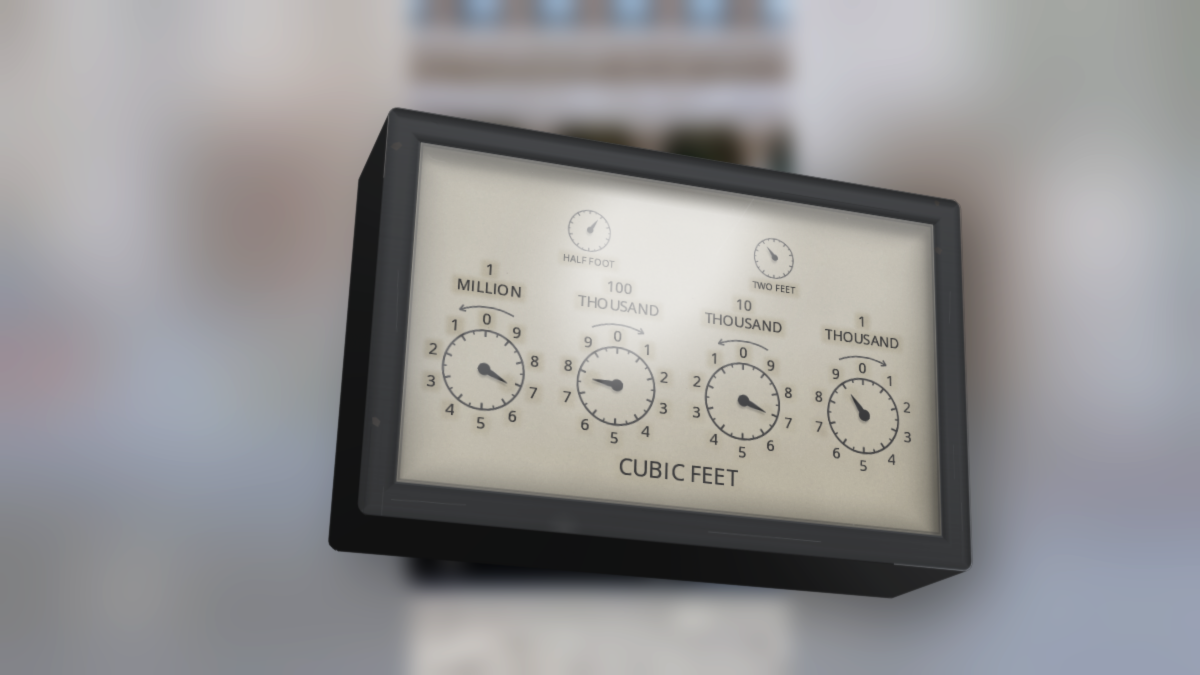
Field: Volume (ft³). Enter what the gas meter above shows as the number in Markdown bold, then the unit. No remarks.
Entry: **676900** ft³
